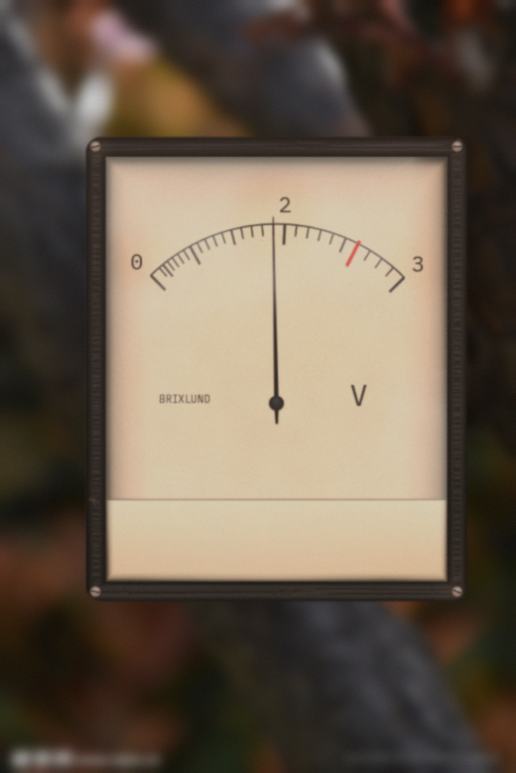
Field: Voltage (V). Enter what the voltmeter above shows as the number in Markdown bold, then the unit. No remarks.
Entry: **1.9** V
